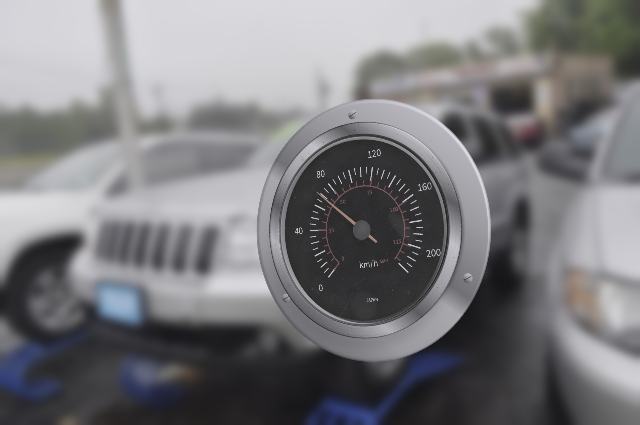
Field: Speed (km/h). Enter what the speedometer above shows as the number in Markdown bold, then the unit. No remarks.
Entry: **70** km/h
